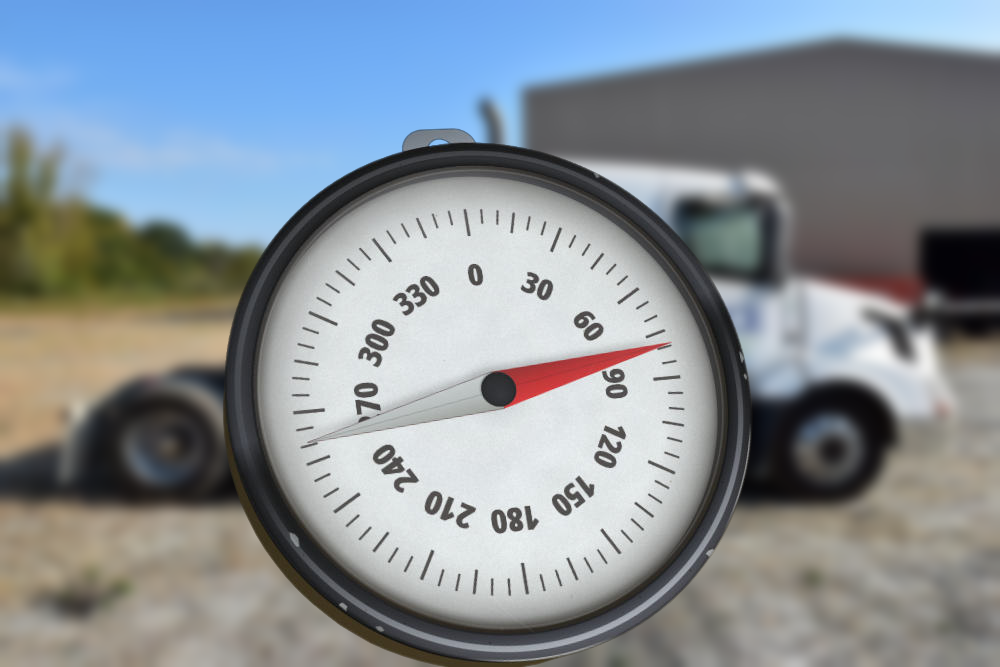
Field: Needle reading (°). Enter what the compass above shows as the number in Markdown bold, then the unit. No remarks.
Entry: **80** °
